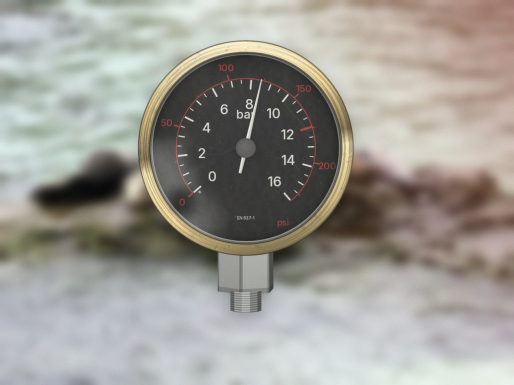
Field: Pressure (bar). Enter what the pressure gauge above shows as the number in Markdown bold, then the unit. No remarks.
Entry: **8.5** bar
